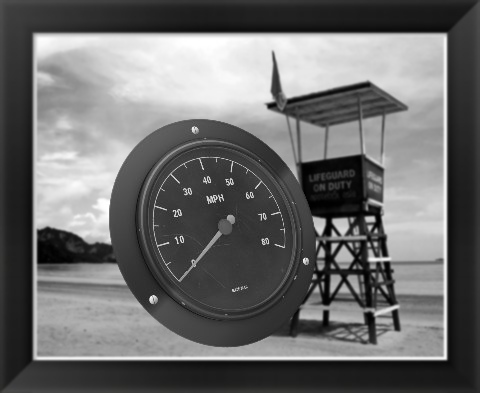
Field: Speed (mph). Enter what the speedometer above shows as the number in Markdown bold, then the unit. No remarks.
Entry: **0** mph
